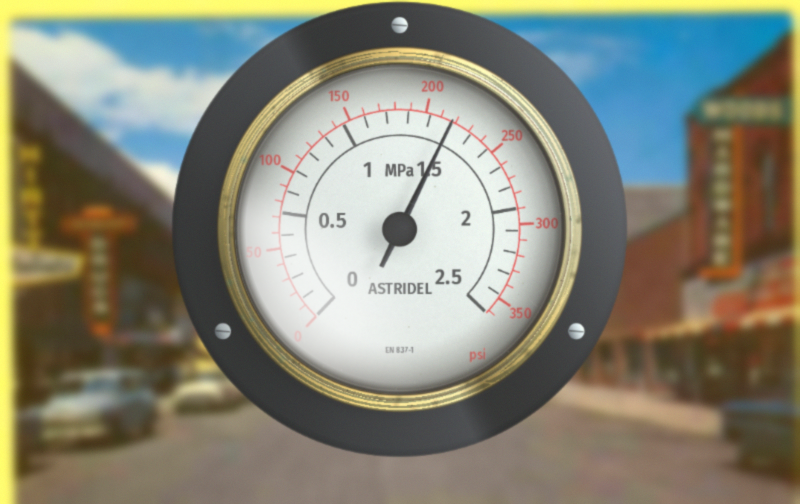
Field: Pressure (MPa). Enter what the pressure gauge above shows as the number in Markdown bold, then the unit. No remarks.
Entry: **1.5** MPa
